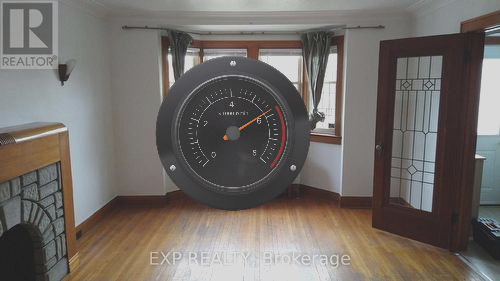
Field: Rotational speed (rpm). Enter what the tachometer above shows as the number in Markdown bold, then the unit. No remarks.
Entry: **5800** rpm
